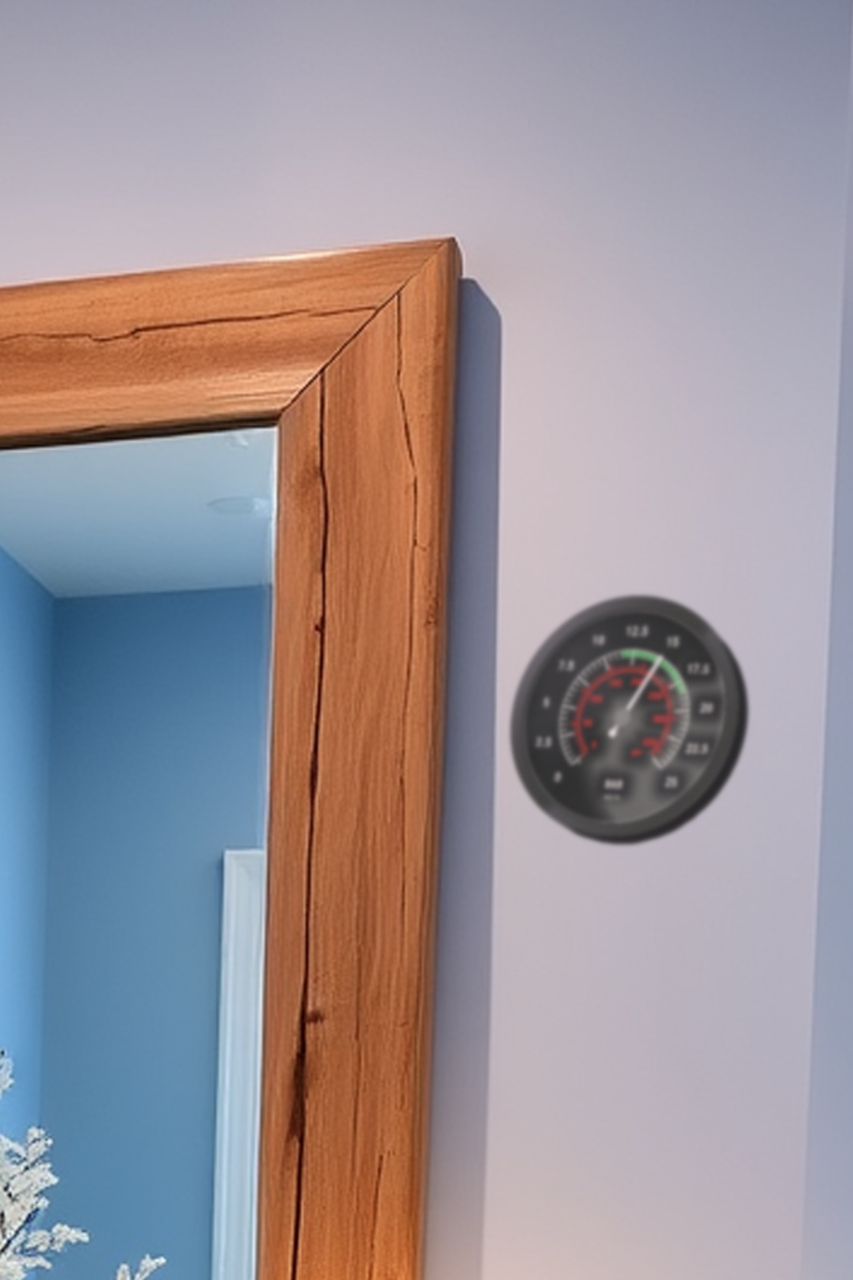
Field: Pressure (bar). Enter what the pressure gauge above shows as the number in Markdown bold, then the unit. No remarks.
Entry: **15** bar
